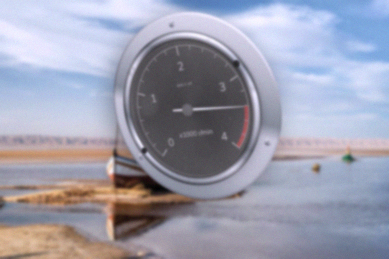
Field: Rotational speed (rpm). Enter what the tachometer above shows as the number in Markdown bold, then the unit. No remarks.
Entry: **3400** rpm
